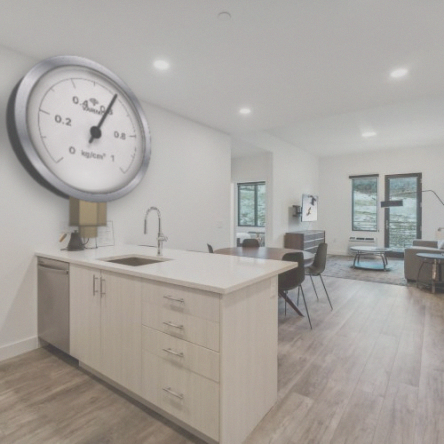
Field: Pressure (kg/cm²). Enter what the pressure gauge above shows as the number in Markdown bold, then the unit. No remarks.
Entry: **0.6** kg/cm²
